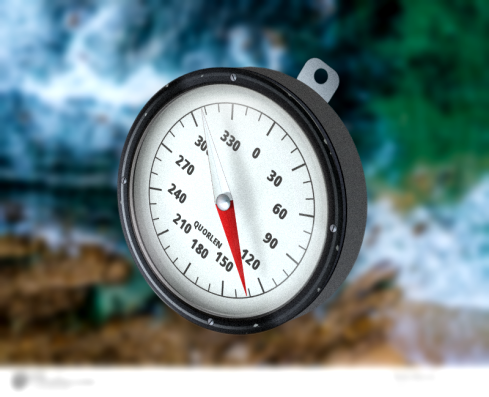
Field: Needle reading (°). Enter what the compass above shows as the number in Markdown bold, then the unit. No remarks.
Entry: **130** °
